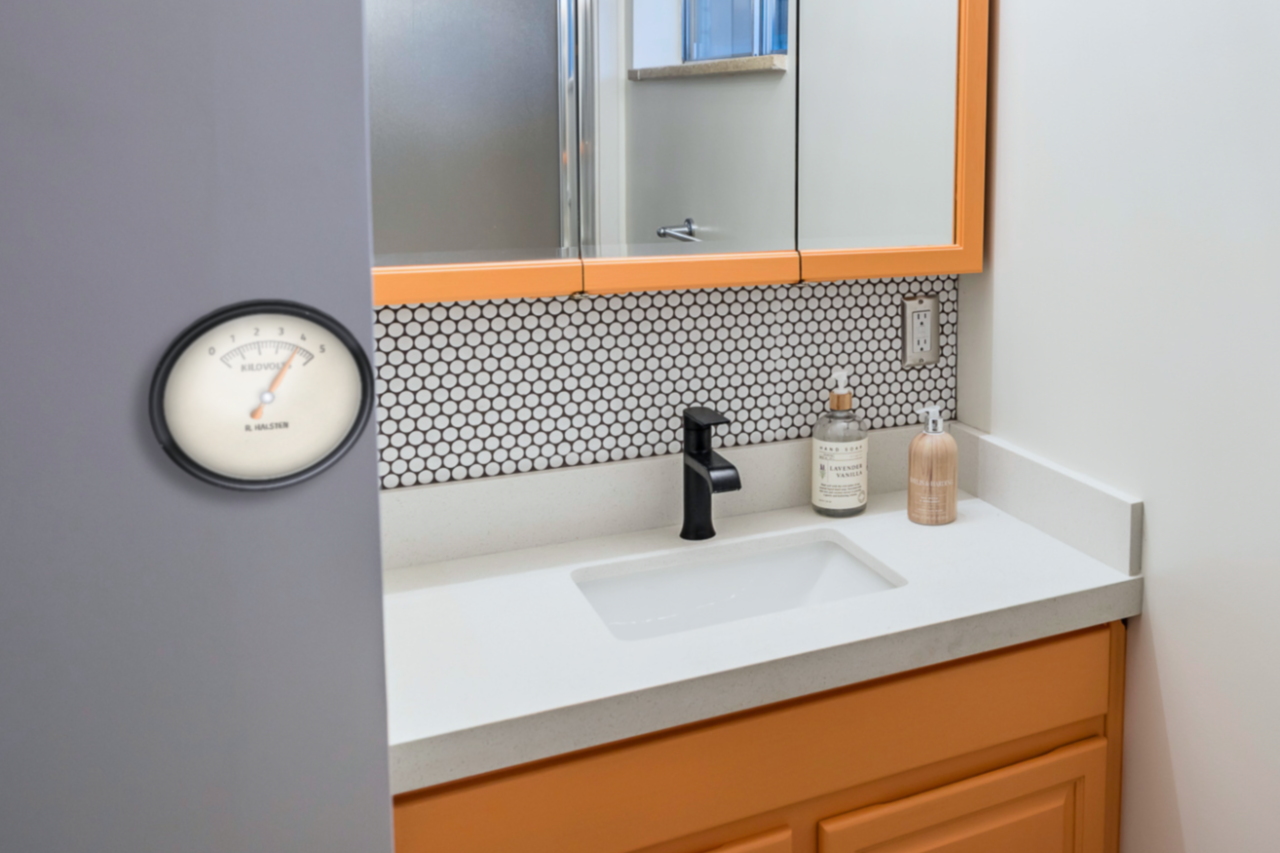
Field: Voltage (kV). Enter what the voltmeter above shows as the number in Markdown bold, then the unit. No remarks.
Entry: **4** kV
